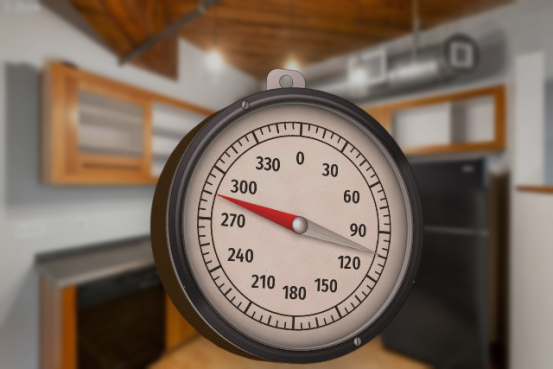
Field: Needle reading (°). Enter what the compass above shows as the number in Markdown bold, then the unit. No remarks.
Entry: **285** °
